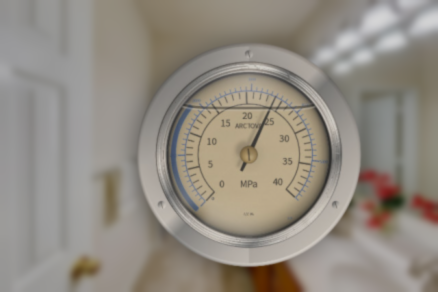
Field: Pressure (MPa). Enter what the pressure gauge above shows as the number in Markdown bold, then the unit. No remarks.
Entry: **24** MPa
